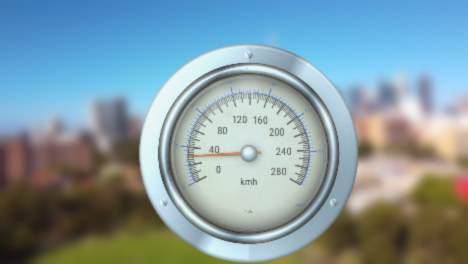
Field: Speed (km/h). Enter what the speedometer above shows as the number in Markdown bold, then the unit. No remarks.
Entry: **30** km/h
